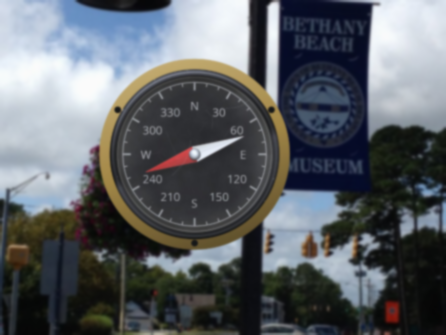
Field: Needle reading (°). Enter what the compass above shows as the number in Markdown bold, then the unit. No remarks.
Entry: **250** °
